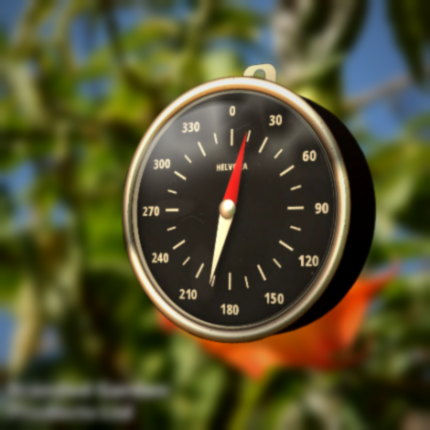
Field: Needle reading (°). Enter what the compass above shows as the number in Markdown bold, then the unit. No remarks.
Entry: **15** °
